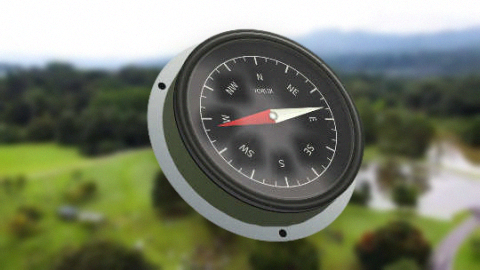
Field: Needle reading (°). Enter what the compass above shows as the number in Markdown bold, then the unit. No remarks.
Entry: **260** °
